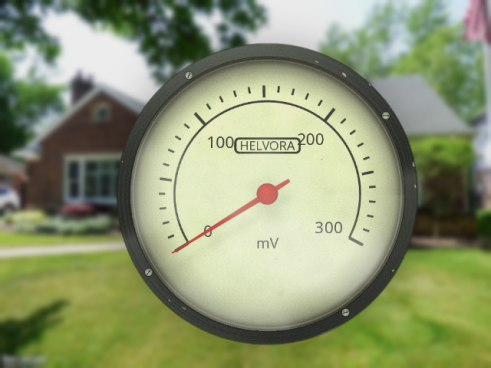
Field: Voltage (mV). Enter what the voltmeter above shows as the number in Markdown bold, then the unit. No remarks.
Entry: **0** mV
